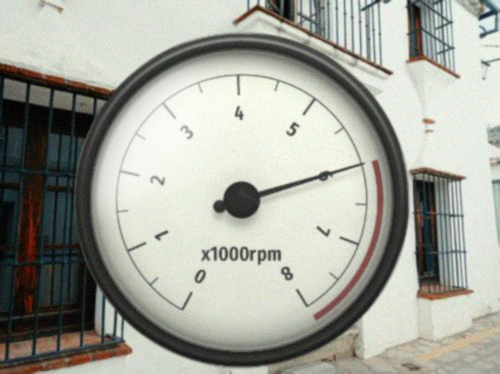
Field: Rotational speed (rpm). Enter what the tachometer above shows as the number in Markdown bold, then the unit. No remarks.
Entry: **6000** rpm
